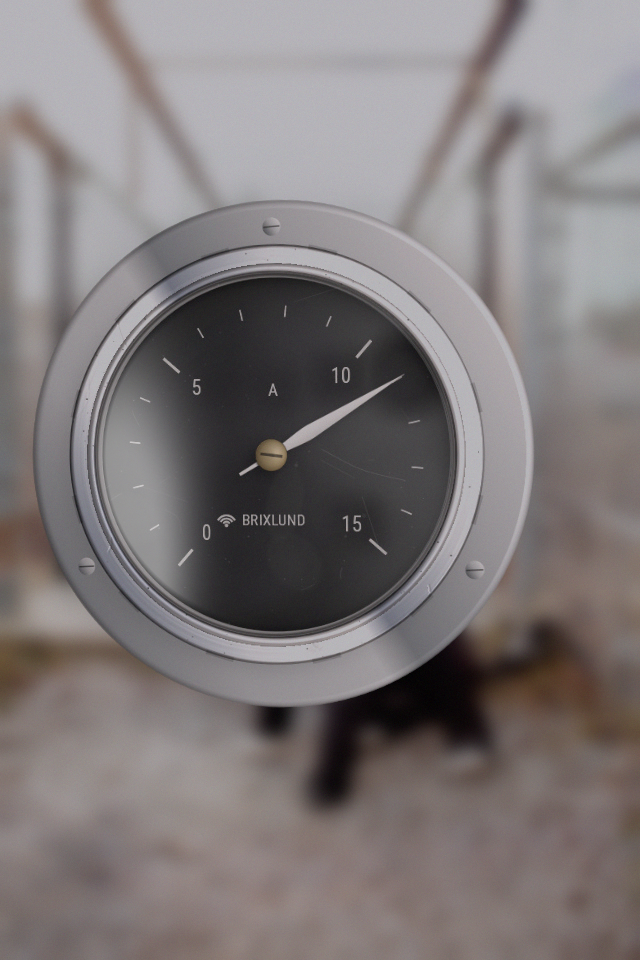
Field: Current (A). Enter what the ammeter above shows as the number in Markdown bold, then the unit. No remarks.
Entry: **11** A
